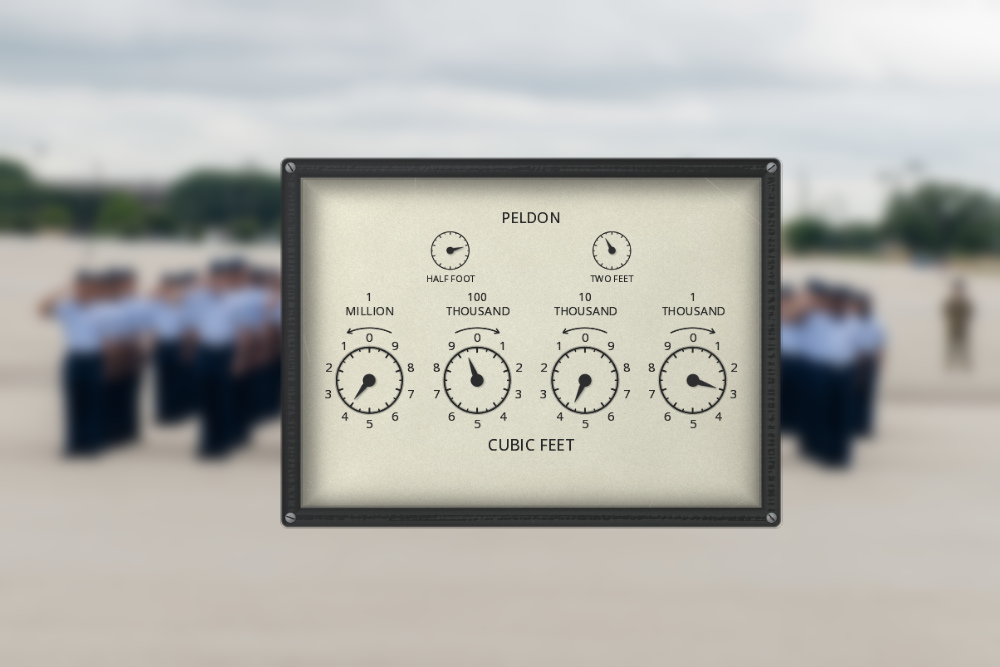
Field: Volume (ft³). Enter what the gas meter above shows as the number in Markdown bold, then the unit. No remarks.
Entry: **394300** ft³
